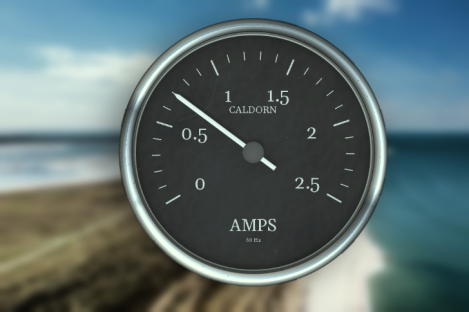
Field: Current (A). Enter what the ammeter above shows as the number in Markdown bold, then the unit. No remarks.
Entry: **0.7** A
